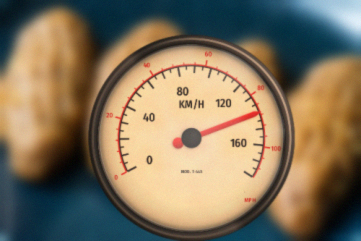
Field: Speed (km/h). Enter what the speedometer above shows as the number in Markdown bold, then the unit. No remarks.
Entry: **140** km/h
